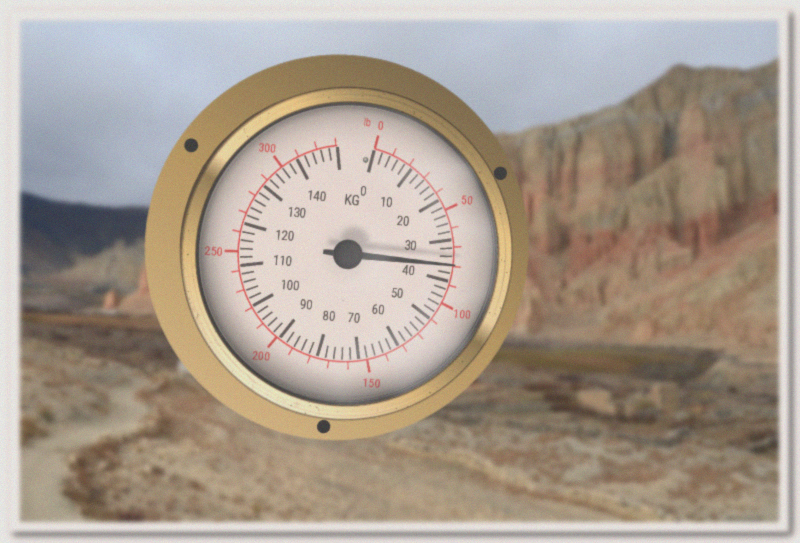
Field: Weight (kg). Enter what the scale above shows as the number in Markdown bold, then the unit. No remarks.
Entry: **36** kg
